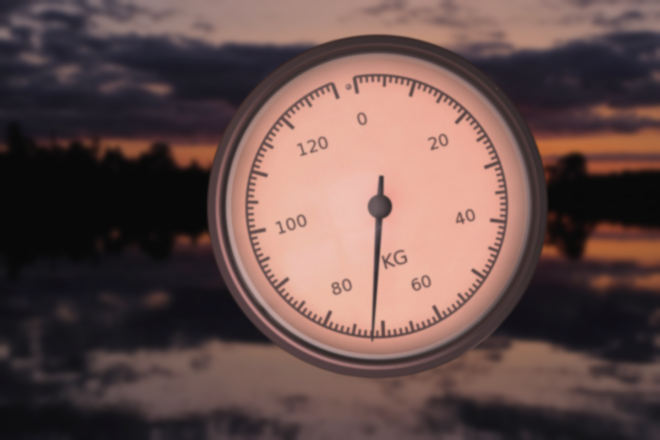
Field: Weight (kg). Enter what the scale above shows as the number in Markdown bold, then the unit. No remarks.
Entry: **72** kg
